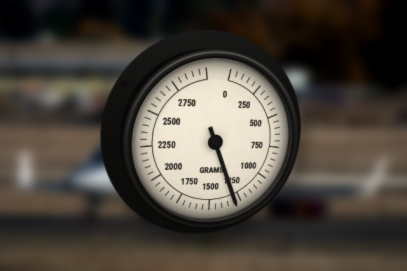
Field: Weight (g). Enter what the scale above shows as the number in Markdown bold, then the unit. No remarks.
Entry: **1300** g
